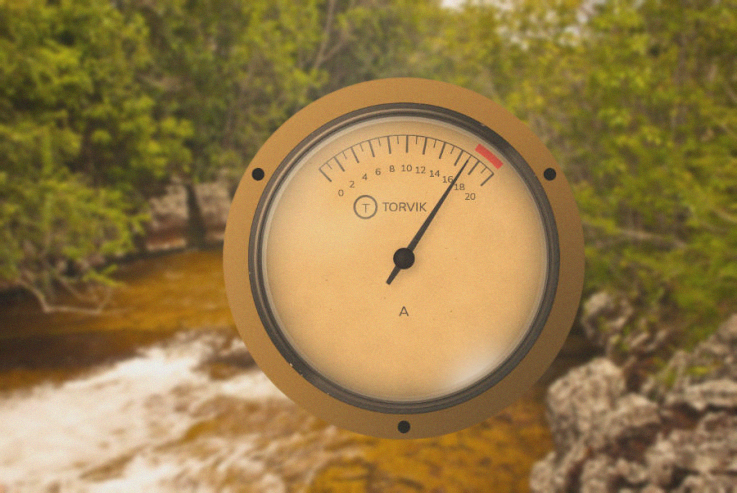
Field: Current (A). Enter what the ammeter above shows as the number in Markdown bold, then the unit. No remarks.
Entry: **17** A
